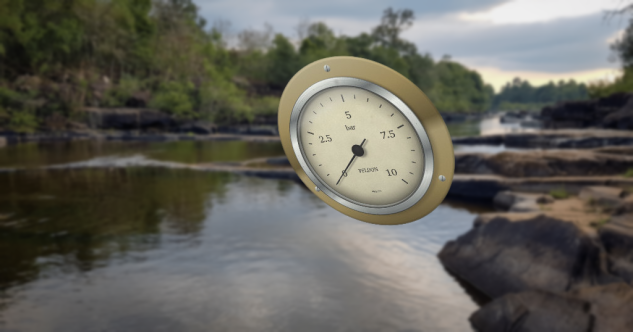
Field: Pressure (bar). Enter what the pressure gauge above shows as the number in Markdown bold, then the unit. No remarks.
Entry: **0** bar
